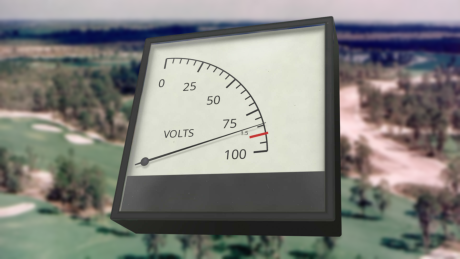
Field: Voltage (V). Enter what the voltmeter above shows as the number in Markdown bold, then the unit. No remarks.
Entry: **85** V
